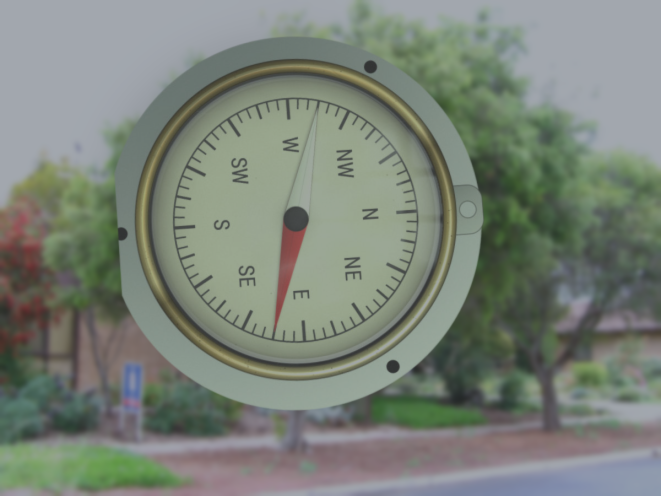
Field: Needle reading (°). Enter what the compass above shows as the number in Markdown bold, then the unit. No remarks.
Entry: **105** °
